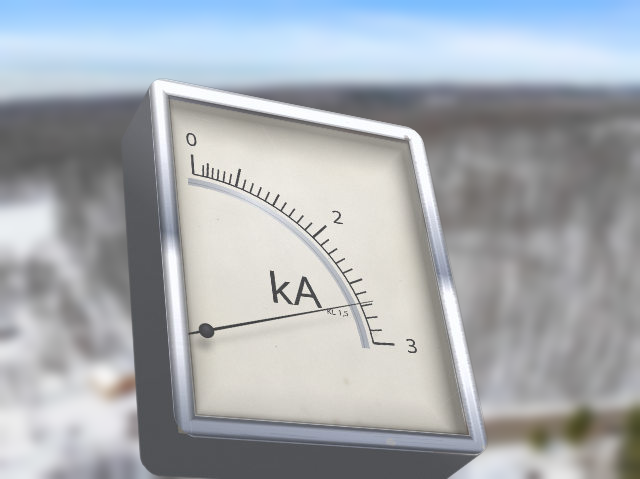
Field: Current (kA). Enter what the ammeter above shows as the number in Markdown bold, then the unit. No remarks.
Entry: **2.7** kA
